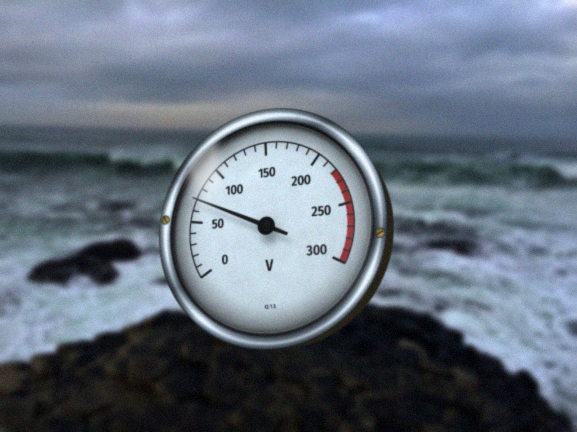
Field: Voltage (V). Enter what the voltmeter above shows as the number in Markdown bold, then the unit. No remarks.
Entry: **70** V
